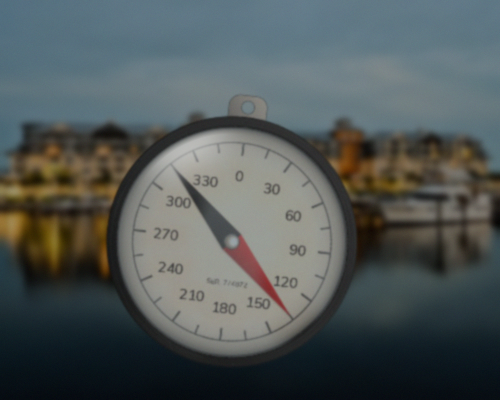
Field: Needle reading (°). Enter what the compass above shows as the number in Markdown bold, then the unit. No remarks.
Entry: **135** °
